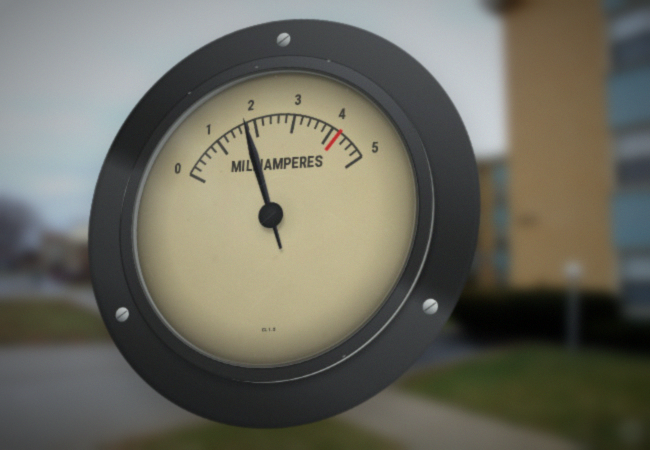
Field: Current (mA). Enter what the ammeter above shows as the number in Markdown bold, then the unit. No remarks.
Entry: **1.8** mA
